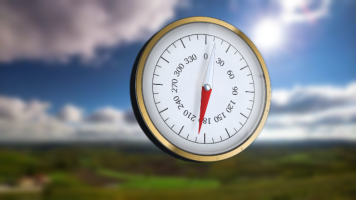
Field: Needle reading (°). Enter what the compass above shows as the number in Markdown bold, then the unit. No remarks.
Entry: **190** °
